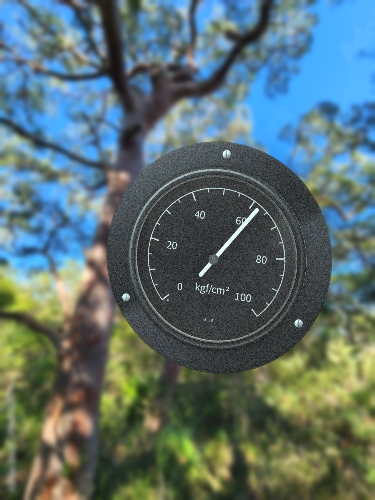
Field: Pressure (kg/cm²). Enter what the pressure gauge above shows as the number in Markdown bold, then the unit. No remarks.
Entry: **62.5** kg/cm²
